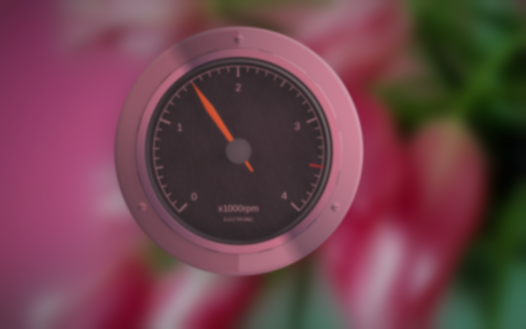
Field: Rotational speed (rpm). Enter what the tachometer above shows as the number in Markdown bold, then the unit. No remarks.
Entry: **1500** rpm
